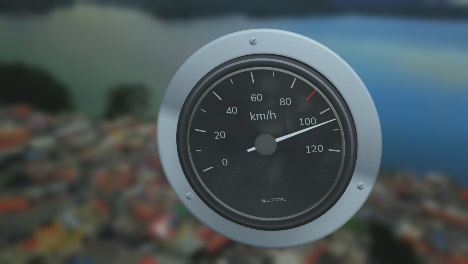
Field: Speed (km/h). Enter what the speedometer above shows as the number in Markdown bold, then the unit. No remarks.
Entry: **105** km/h
